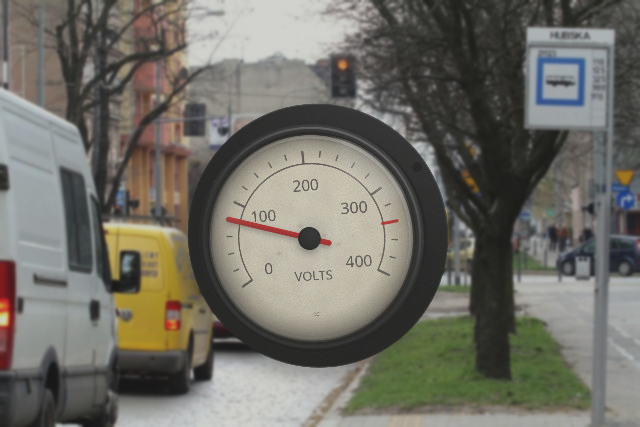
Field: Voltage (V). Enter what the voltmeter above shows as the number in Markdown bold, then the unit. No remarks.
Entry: **80** V
